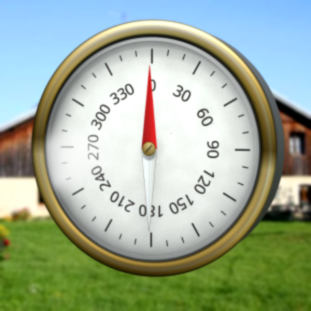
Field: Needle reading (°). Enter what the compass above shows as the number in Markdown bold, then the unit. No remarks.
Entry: **0** °
